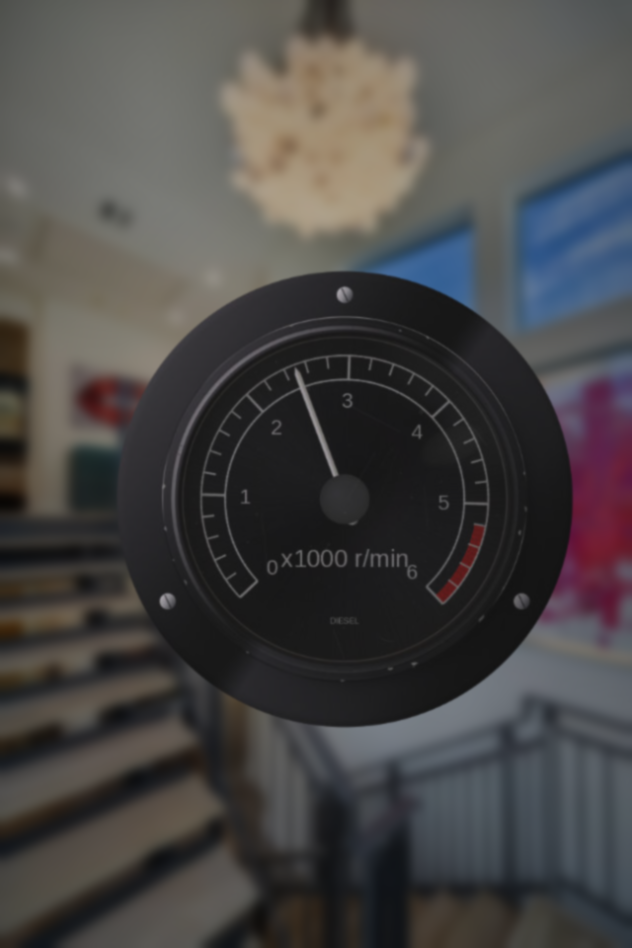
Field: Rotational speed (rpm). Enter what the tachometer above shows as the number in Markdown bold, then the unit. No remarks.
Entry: **2500** rpm
